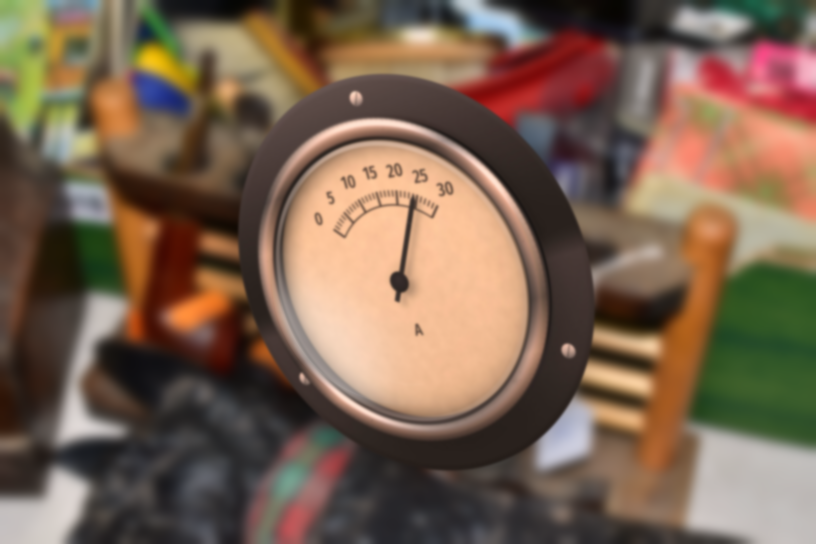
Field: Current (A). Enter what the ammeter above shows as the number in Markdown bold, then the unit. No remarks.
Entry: **25** A
